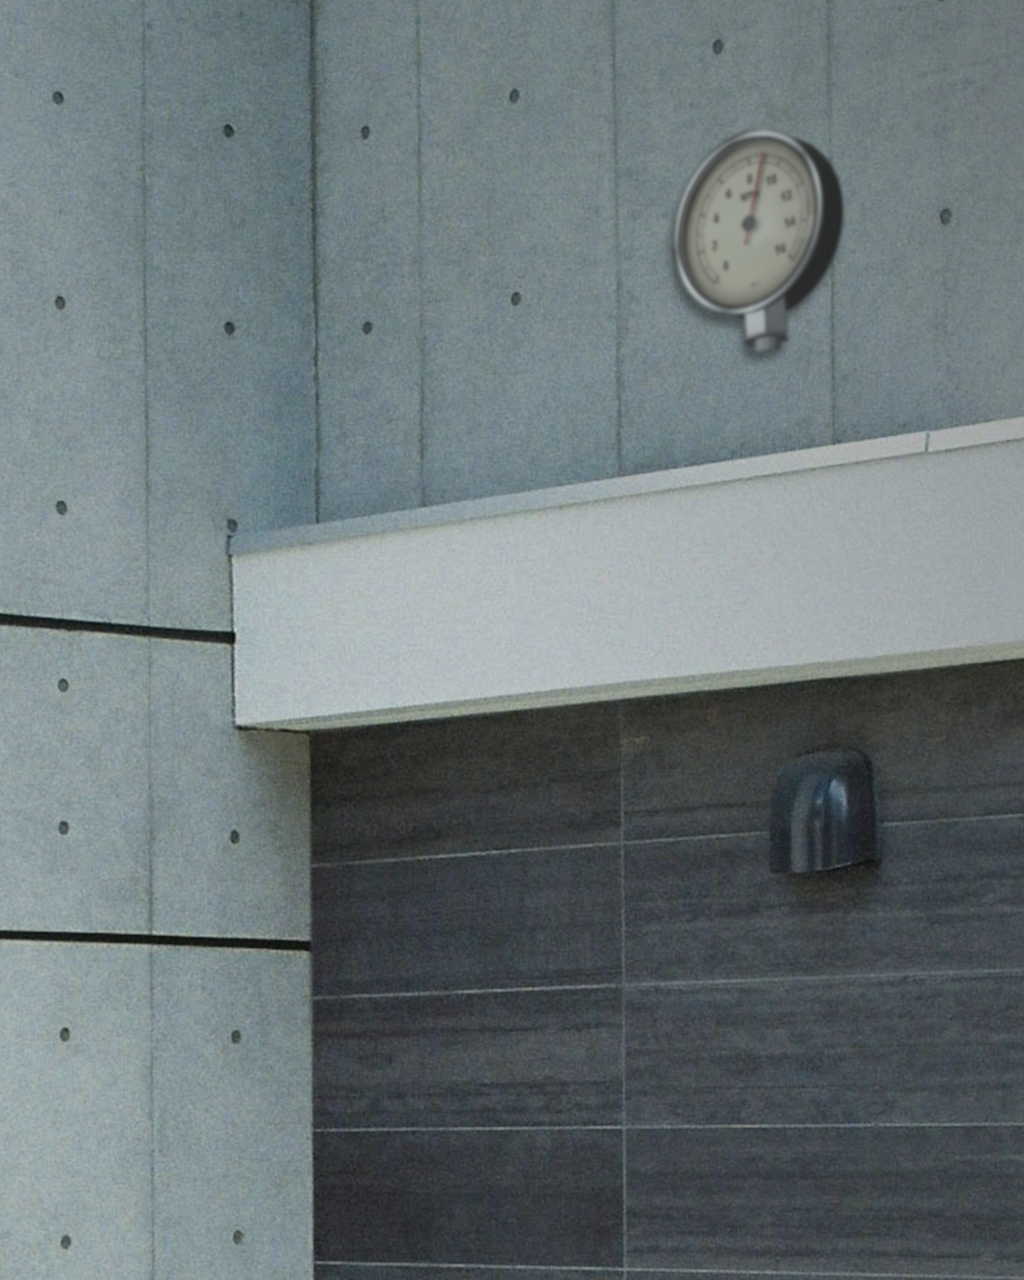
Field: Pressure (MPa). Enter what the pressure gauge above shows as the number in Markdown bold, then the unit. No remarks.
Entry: **9** MPa
